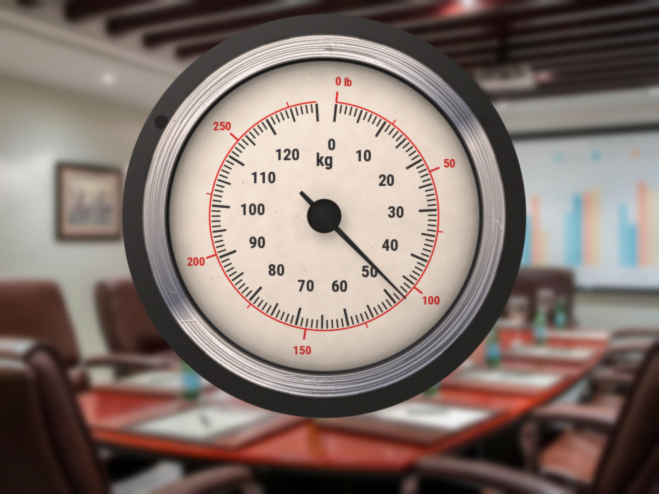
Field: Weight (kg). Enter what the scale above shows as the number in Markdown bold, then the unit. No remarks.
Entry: **48** kg
